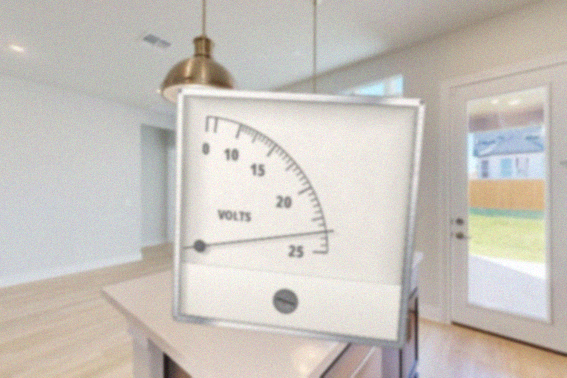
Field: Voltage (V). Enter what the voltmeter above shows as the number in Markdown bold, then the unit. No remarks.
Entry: **23.5** V
